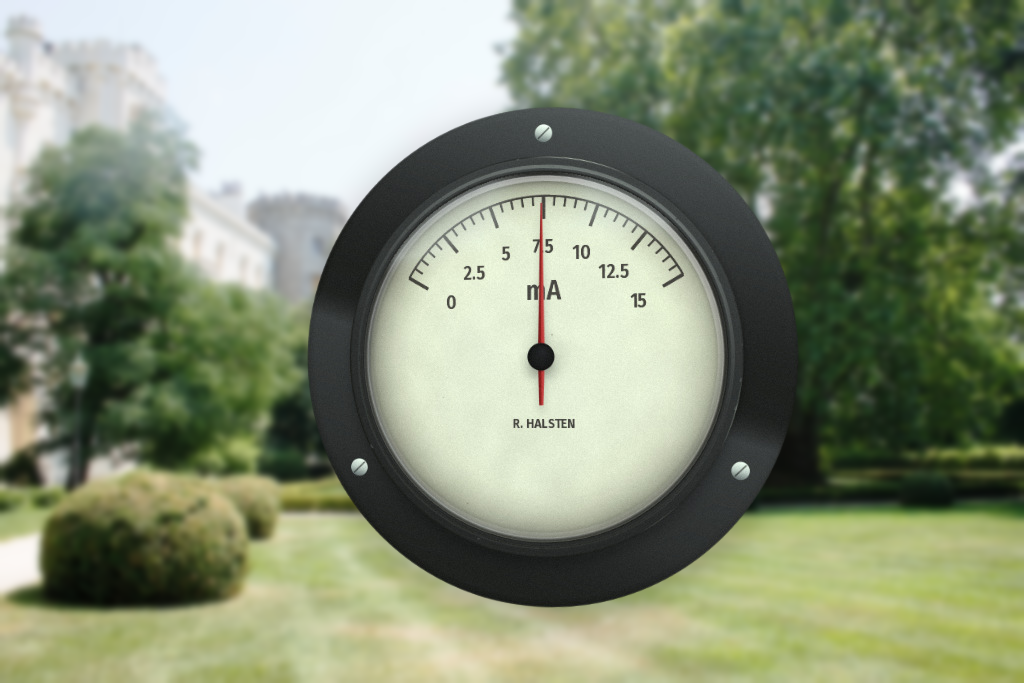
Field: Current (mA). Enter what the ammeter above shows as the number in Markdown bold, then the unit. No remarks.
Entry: **7.5** mA
